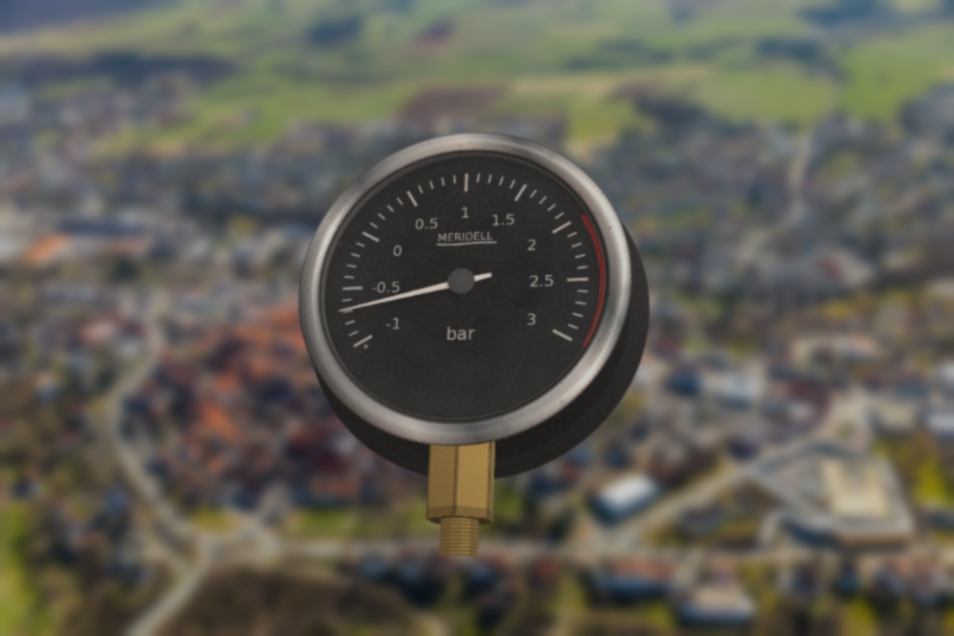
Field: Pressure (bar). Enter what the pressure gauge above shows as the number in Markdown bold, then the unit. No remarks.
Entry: **-0.7** bar
